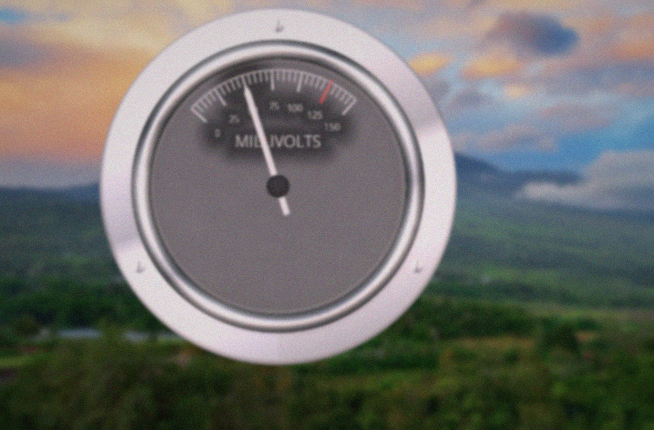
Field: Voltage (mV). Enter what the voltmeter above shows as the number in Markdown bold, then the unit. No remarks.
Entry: **50** mV
